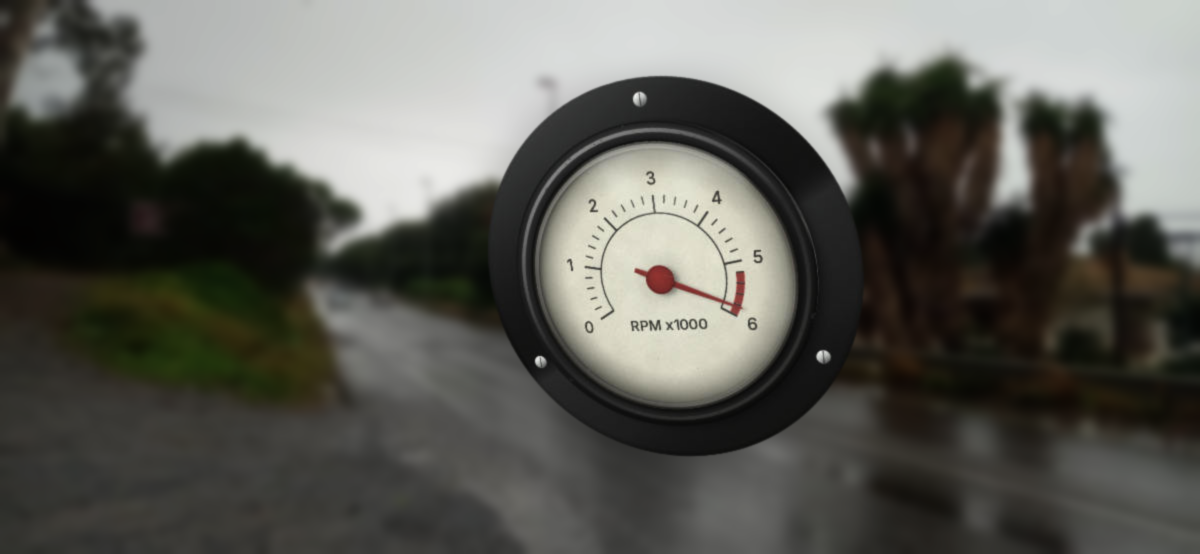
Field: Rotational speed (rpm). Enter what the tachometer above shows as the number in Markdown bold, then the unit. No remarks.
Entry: **5800** rpm
